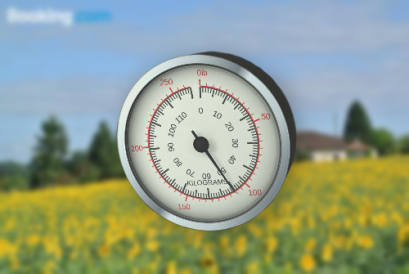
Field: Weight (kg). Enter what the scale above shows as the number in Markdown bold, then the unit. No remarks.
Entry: **50** kg
